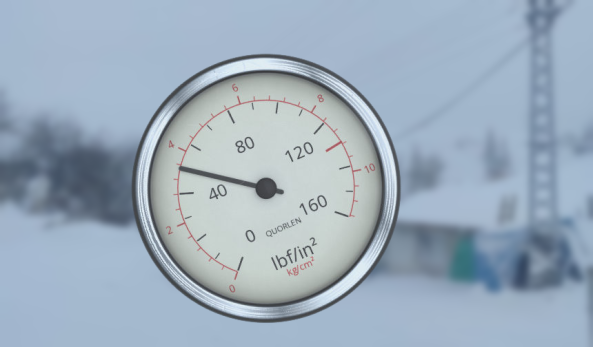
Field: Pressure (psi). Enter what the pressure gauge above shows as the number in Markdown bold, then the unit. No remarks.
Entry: **50** psi
